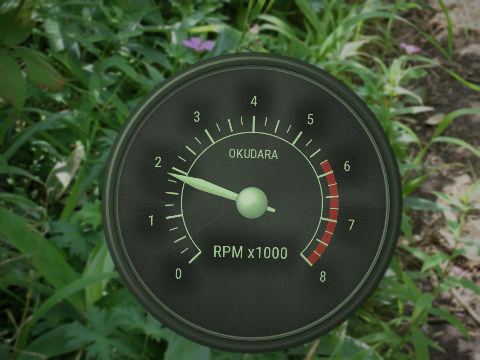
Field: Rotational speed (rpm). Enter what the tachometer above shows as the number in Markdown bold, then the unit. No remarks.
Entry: **1875** rpm
